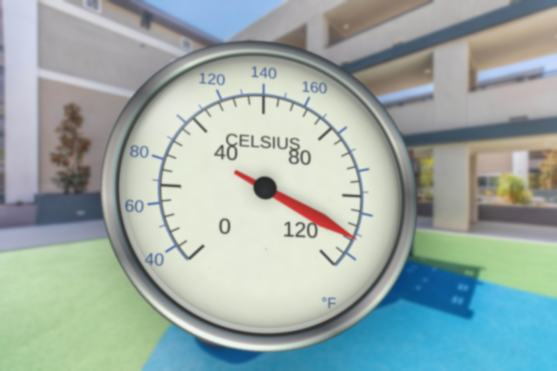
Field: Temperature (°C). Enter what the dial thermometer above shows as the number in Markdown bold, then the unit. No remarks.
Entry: **112** °C
